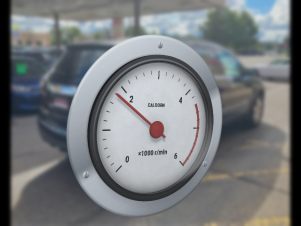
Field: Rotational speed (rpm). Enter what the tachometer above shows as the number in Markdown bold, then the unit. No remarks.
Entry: **1800** rpm
